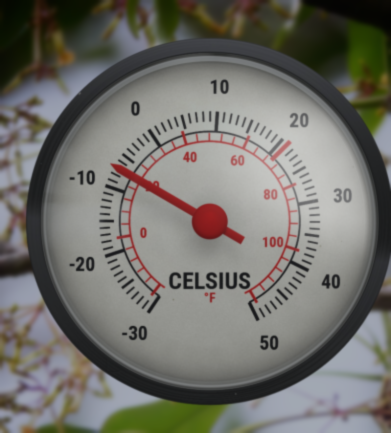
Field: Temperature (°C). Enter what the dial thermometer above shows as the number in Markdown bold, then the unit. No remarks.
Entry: **-7** °C
